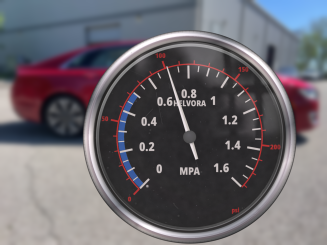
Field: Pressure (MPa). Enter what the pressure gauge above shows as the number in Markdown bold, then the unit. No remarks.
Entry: **0.7** MPa
